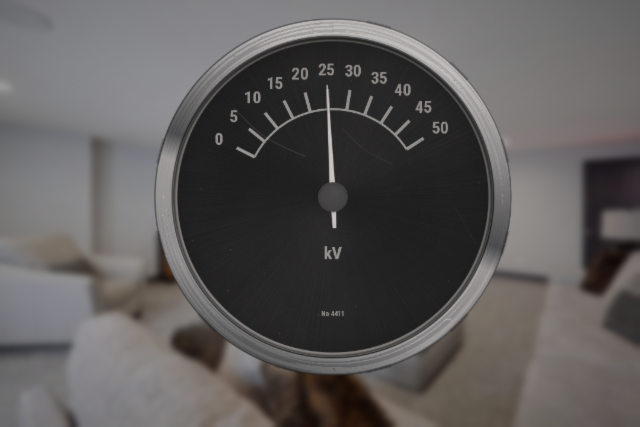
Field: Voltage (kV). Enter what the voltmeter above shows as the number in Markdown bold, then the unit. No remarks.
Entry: **25** kV
